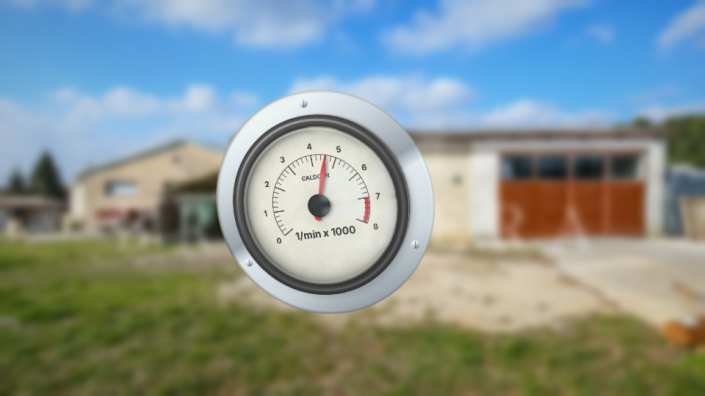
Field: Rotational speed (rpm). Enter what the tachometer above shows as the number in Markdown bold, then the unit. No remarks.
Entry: **4600** rpm
